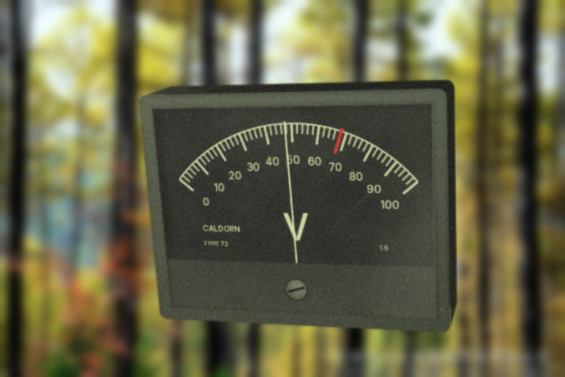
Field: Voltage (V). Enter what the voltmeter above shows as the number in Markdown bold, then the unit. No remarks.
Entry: **48** V
